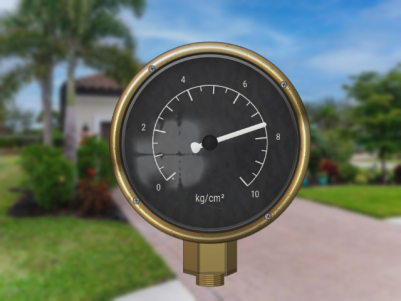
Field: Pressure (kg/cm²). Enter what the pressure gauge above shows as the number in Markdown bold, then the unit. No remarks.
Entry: **7.5** kg/cm²
